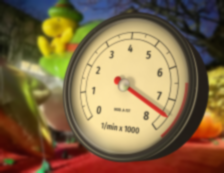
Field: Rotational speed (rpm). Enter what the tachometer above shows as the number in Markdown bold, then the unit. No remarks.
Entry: **7500** rpm
